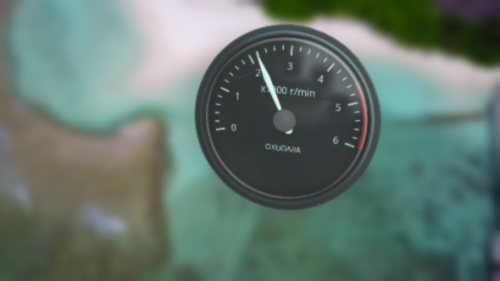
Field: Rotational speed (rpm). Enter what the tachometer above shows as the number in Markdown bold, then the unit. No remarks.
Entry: **2200** rpm
